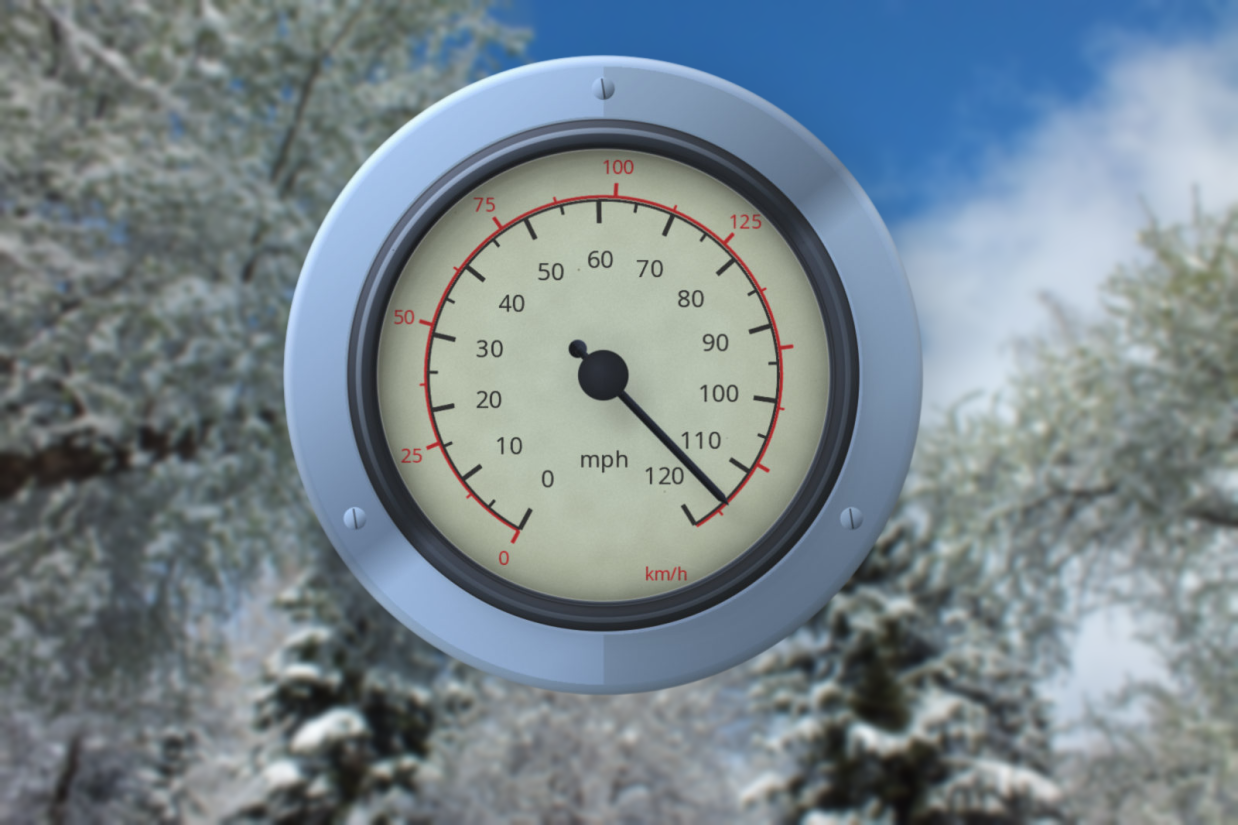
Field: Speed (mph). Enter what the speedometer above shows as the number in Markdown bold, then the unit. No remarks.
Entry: **115** mph
